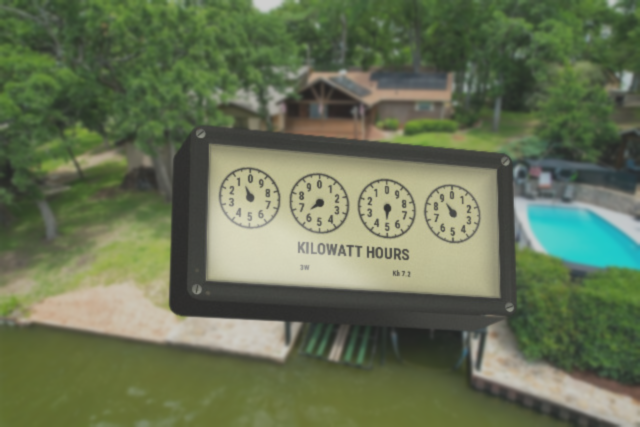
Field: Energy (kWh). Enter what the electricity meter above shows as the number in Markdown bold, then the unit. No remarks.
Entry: **649** kWh
